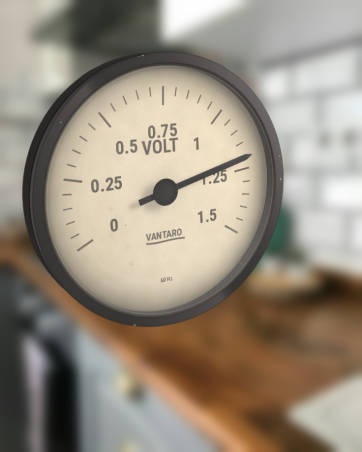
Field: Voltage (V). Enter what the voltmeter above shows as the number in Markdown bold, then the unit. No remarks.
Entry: **1.2** V
